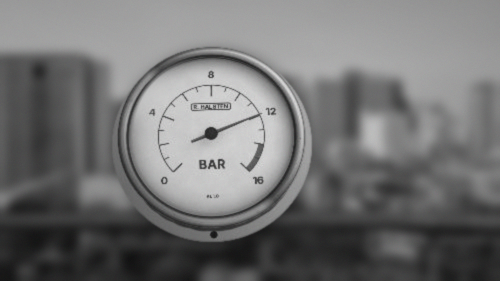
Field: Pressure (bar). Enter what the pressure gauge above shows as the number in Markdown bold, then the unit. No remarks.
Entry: **12** bar
